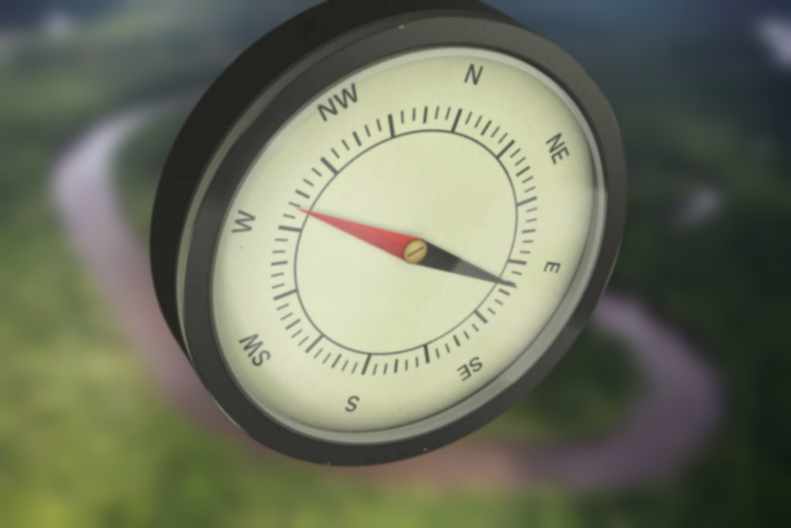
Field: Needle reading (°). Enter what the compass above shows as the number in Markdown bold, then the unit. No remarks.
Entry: **280** °
